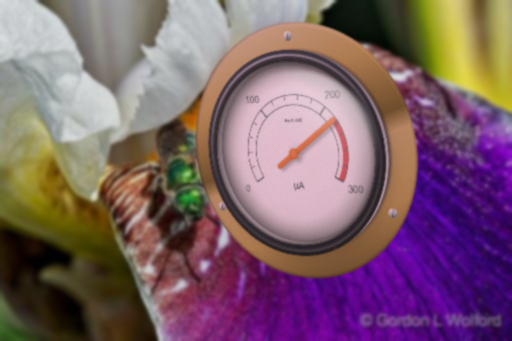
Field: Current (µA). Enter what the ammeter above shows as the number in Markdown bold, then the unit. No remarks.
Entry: **220** µA
